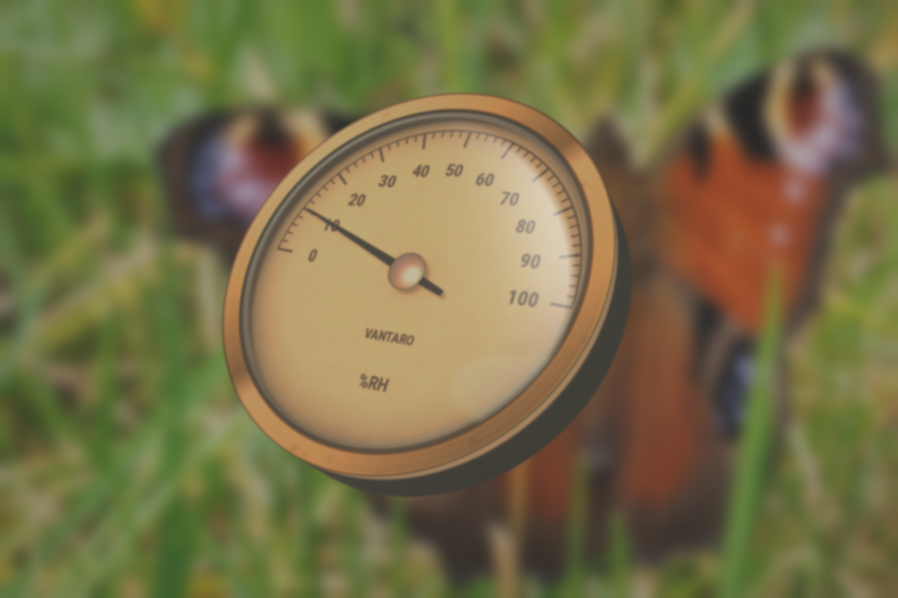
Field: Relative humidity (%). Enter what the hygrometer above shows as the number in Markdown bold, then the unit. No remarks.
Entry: **10** %
